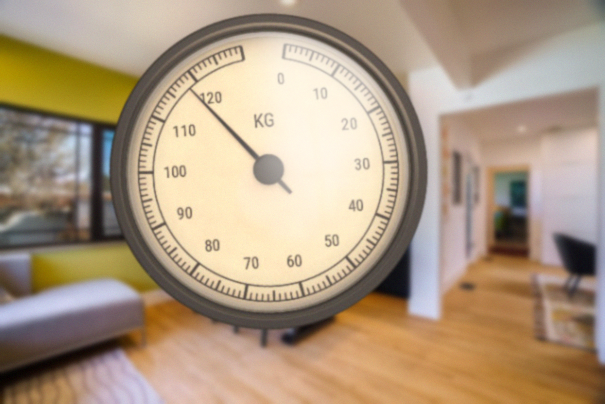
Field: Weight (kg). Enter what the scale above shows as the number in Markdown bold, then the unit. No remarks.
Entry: **118** kg
